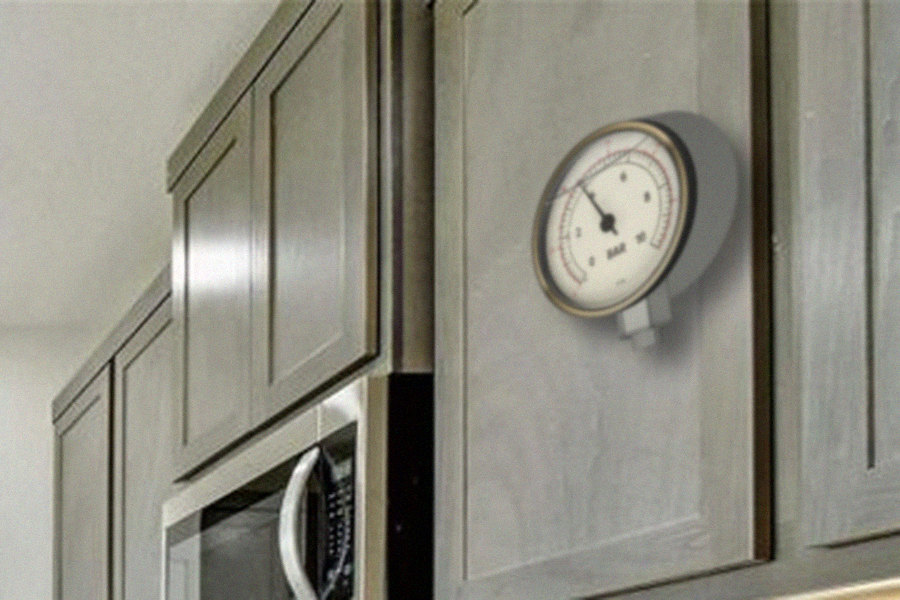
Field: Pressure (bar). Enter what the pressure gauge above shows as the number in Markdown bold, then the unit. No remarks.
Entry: **4** bar
